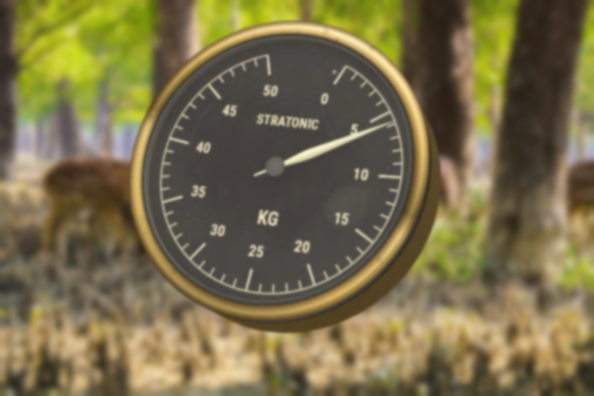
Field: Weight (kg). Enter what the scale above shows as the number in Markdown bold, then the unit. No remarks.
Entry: **6** kg
